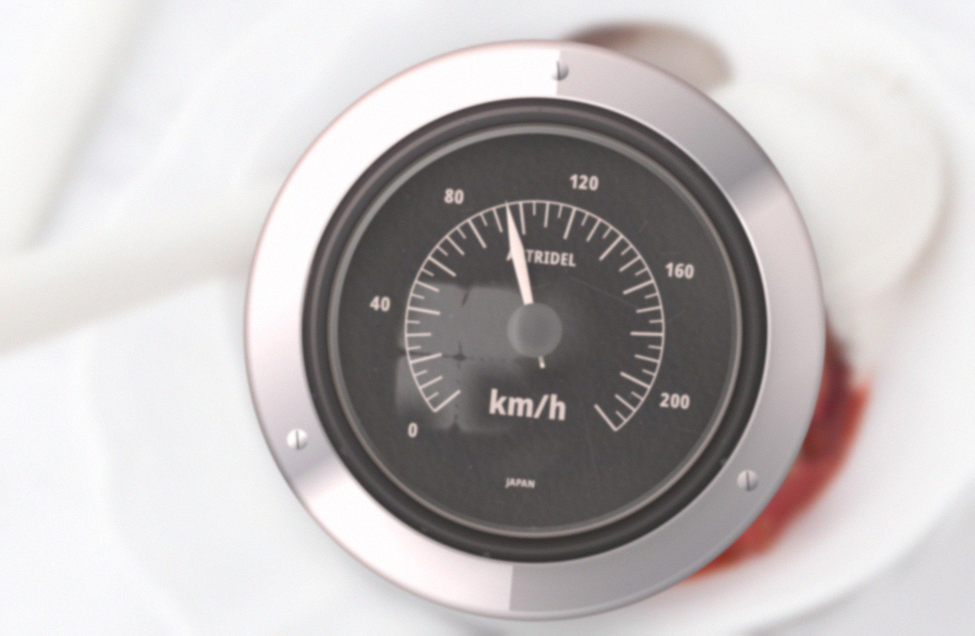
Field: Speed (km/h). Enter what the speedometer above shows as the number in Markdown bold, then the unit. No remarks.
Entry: **95** km/h
